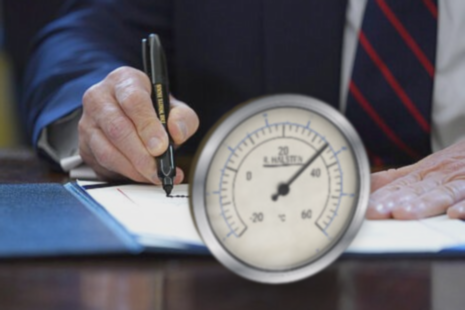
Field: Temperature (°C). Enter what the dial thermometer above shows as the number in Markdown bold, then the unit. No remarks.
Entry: **34** °C
